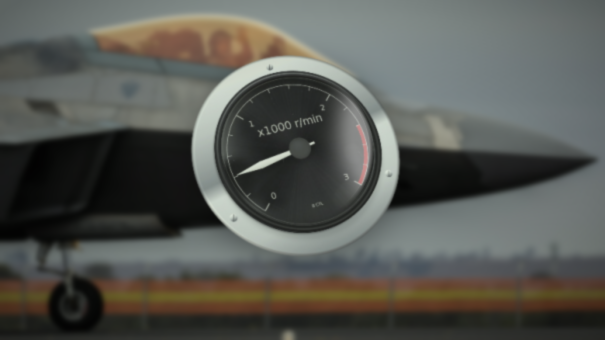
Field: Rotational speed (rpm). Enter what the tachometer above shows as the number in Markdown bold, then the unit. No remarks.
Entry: **400** rpm
